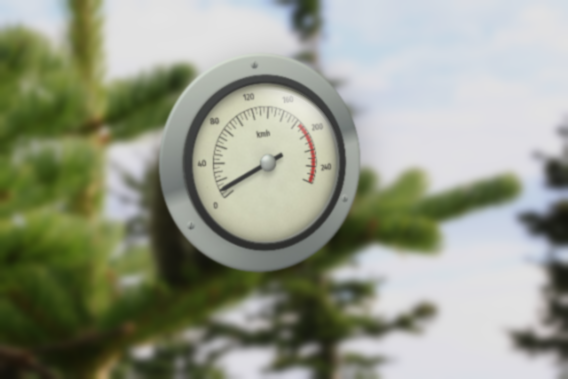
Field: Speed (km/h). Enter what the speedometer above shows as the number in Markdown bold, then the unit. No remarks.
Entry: **10** km/h
